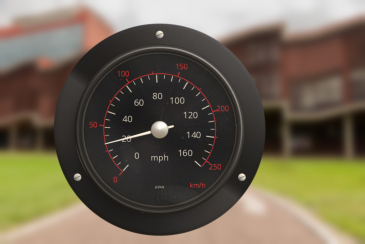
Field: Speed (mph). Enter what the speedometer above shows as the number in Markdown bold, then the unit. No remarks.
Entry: **20** mph
